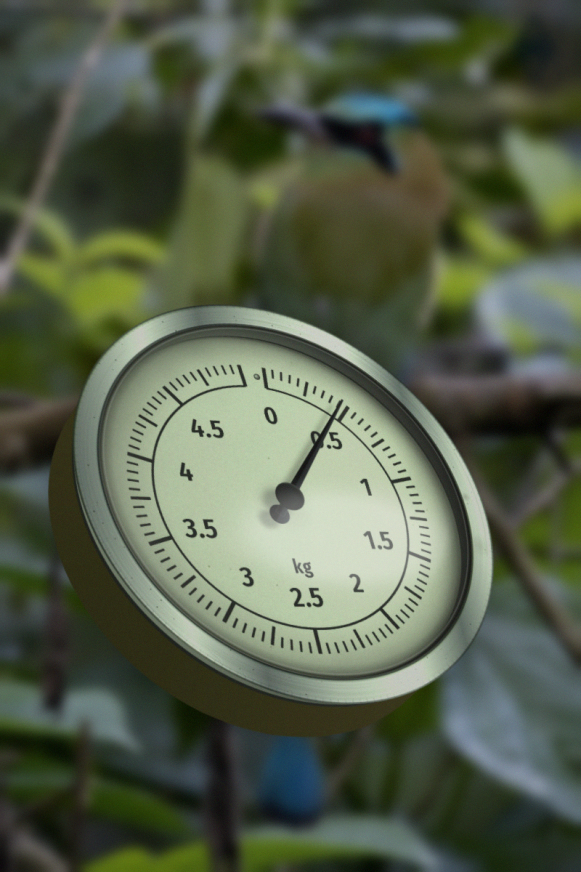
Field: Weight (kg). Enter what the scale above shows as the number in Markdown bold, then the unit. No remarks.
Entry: **0.45** kg
